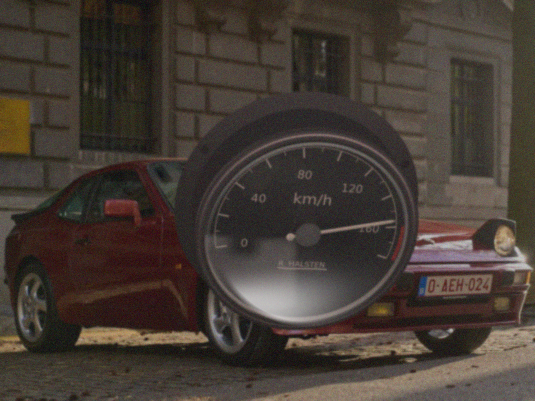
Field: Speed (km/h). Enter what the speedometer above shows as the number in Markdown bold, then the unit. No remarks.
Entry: **155** km/h
